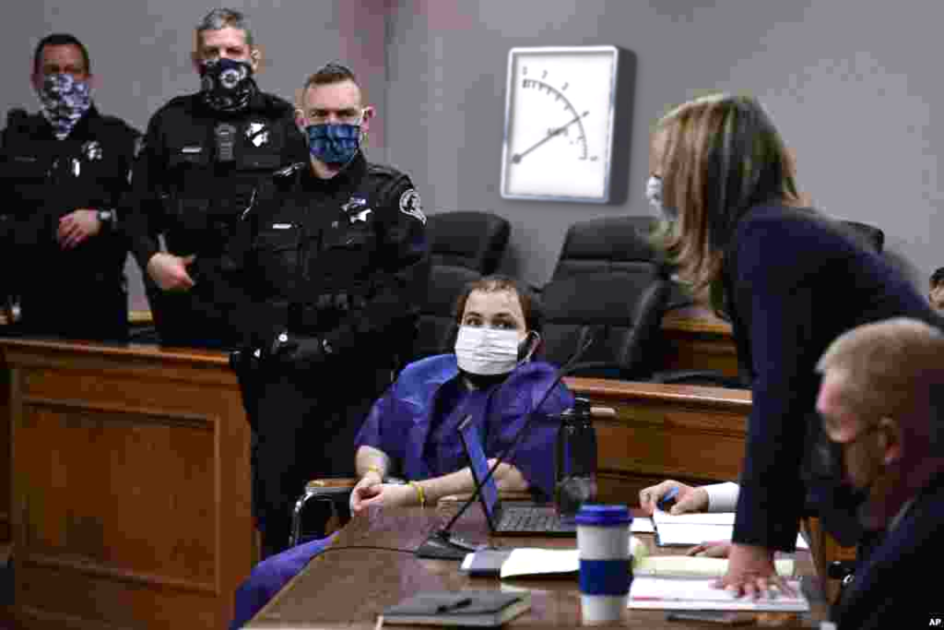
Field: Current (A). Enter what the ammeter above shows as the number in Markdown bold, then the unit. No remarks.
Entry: **4** A
